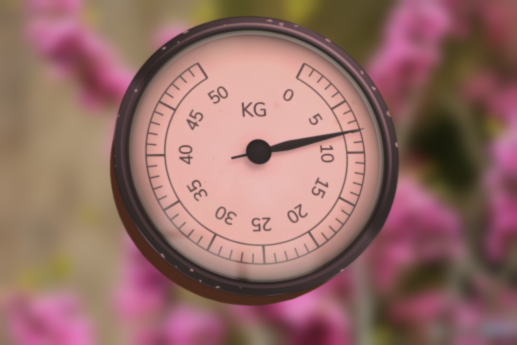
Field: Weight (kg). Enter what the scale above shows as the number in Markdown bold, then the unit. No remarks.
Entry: **8** kg
